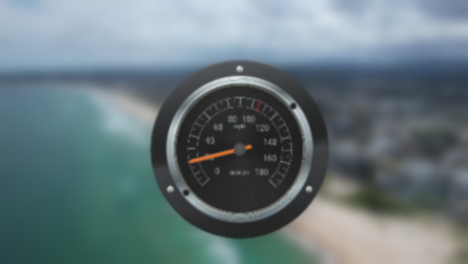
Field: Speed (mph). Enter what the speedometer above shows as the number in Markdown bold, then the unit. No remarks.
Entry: **20** mph
